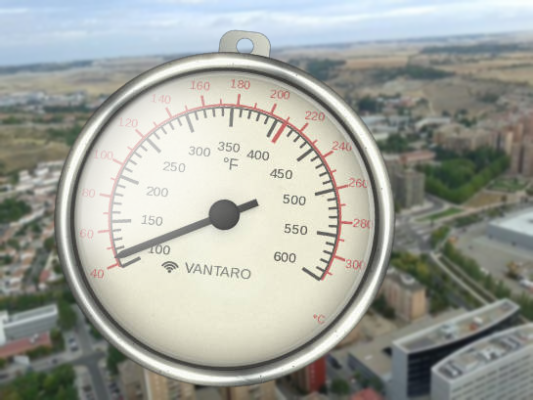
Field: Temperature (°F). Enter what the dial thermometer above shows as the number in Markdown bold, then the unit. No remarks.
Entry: **110** °F
